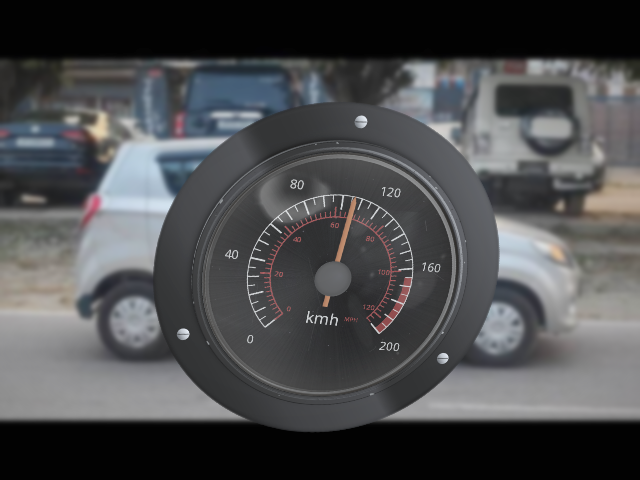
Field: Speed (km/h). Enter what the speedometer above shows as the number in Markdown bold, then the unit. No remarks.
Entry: **105** km/h
